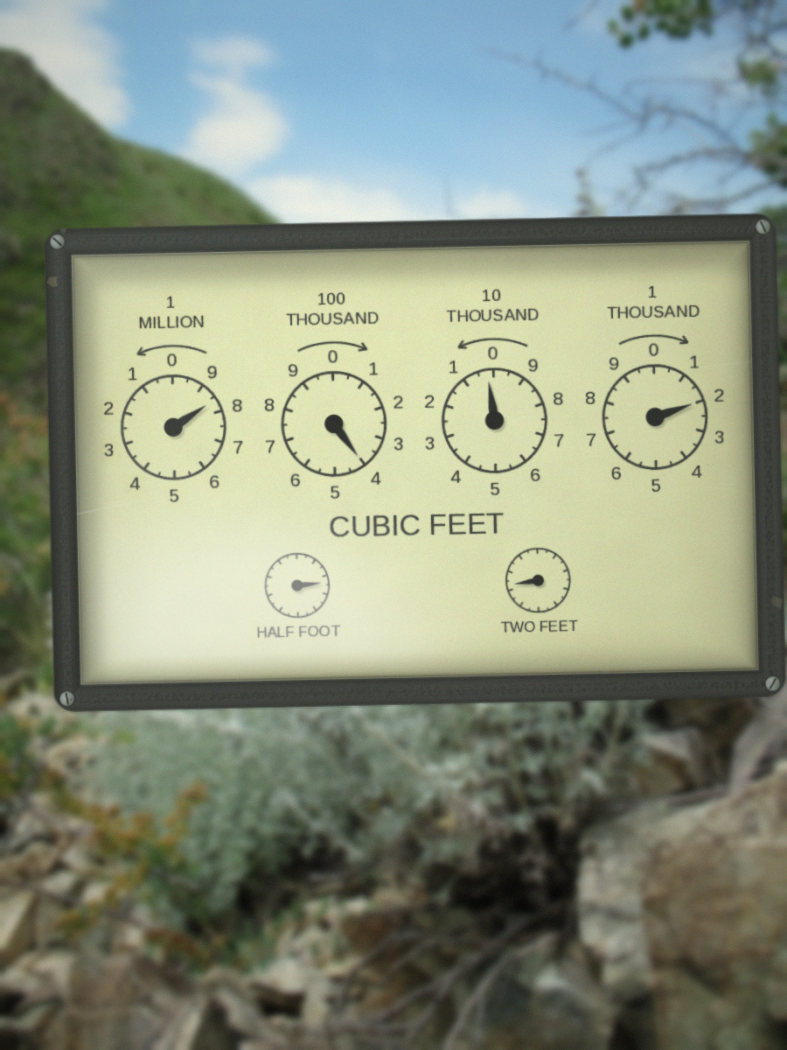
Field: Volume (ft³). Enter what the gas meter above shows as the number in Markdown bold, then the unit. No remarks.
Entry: **840200** ft³
